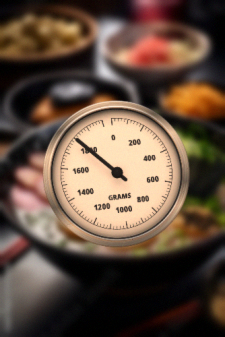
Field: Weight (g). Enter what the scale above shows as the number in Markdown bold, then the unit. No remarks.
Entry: **1800** g
